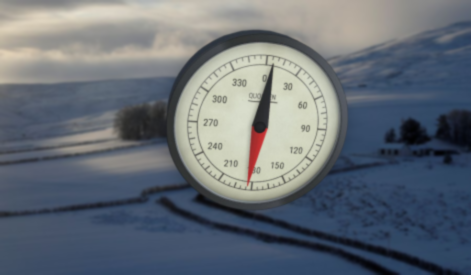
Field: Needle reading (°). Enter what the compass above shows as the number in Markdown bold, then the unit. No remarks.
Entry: **185** °
